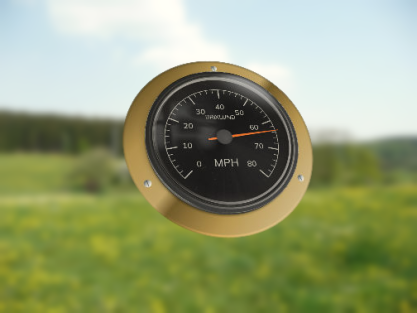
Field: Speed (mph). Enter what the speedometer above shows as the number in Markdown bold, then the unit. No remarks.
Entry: **64** mph
